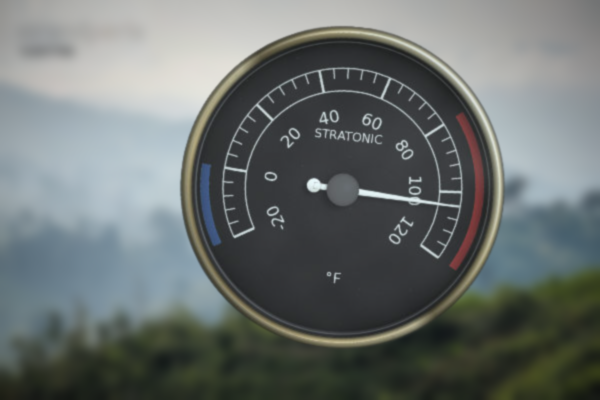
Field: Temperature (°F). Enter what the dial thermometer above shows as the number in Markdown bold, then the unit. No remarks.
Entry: **104** °F
